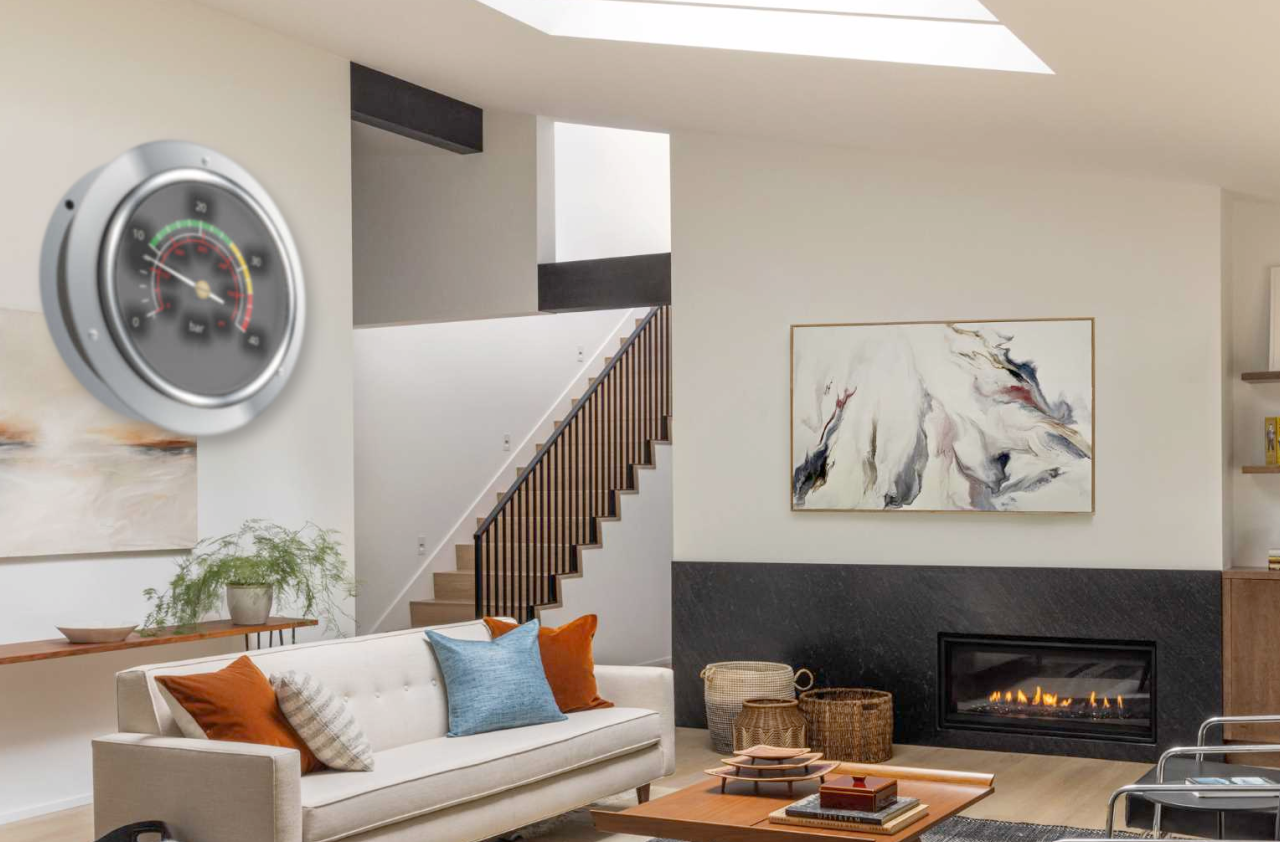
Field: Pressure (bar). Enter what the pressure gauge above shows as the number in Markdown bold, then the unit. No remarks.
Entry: **8** bar
